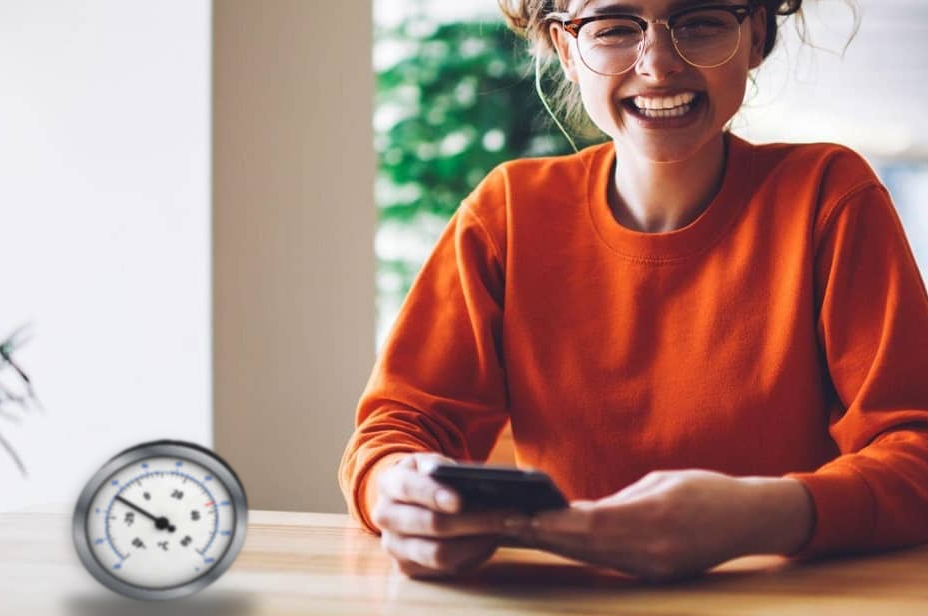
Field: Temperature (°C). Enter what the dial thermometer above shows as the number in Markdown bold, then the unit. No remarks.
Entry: **-10** °C
